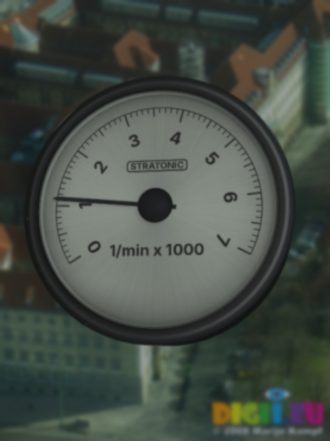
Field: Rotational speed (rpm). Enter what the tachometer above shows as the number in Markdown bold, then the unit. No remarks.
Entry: **1100** rpm
